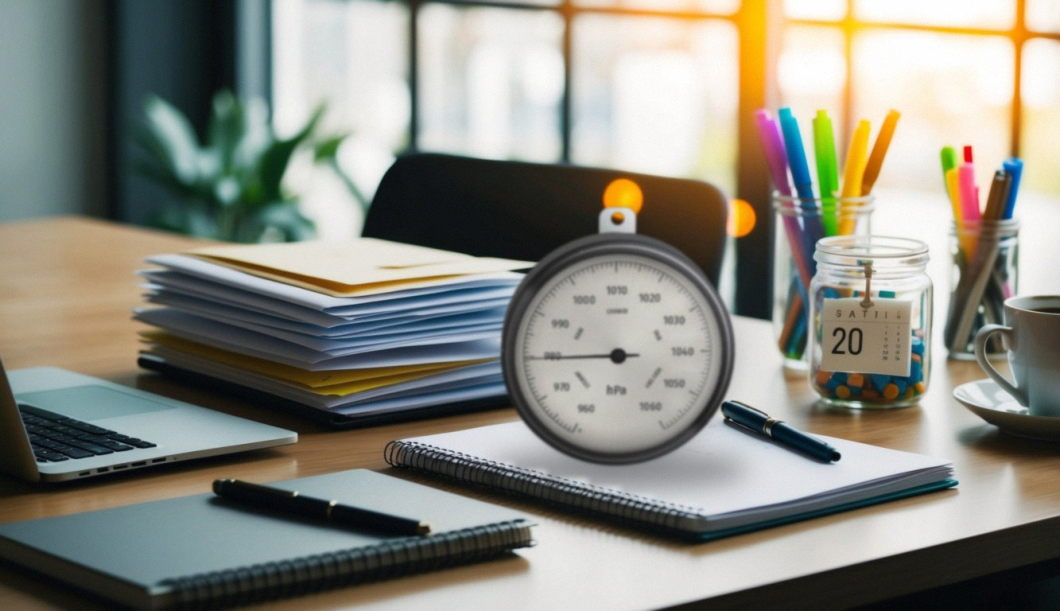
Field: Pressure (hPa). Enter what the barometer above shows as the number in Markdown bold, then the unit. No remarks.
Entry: **980** hPa
